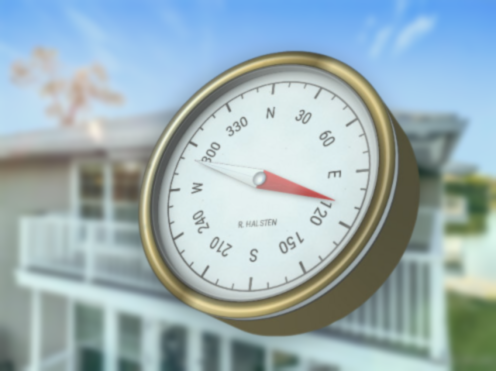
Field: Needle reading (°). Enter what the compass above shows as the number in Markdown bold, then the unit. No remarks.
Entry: **110** °
